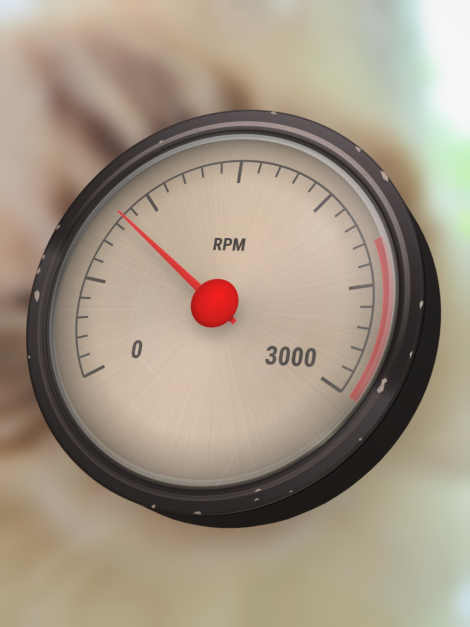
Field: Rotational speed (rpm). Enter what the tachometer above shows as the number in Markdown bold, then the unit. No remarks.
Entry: **850** rpm
